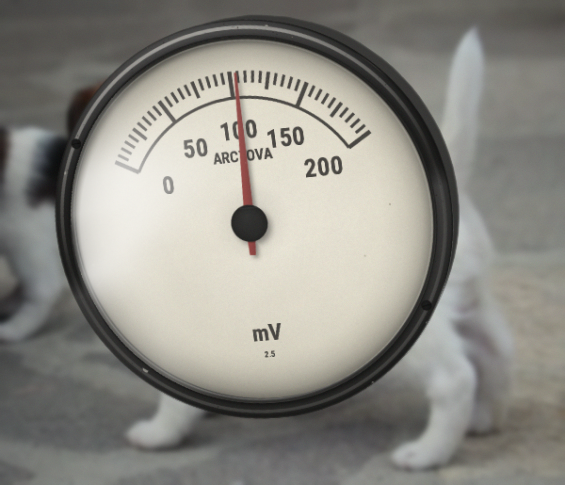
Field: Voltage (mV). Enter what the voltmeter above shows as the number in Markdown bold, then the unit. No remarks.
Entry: **105** mV
